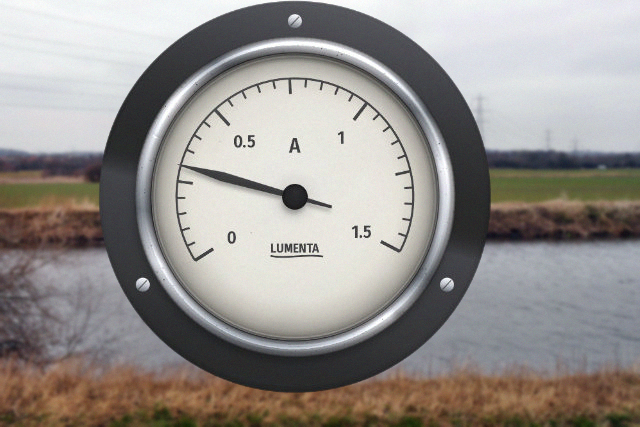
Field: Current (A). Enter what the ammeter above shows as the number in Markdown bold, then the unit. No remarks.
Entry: **0.3** A
